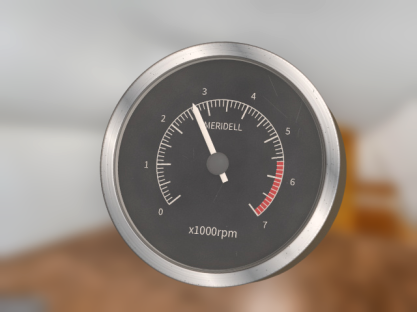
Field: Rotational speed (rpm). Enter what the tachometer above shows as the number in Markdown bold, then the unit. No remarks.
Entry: **2700** rpm
